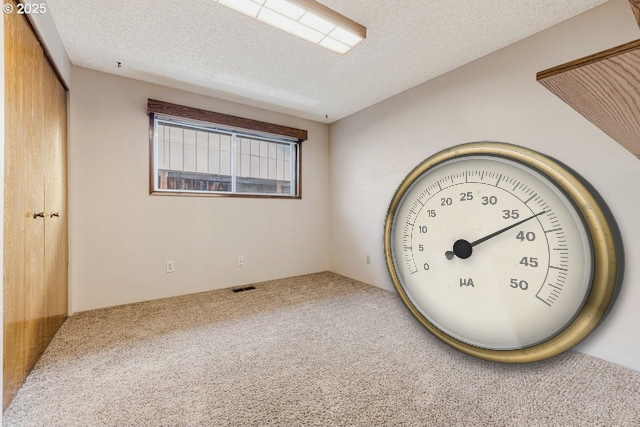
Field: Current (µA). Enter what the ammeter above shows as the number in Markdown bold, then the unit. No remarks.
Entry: **37.5** µA
